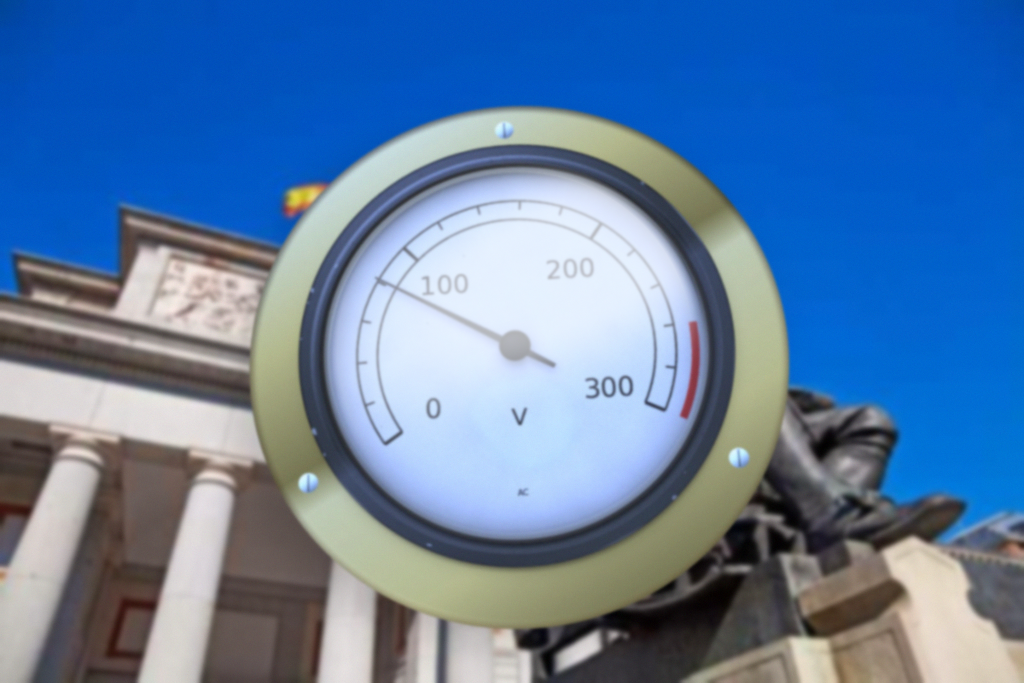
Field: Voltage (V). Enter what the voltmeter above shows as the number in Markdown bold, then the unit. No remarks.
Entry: **80** V
